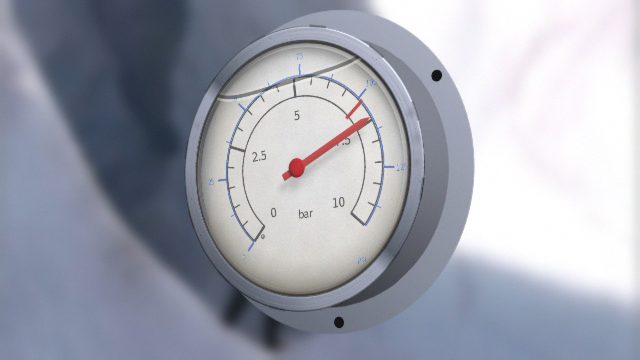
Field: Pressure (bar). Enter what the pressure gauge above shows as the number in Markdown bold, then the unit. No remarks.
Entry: **7.5** bar
